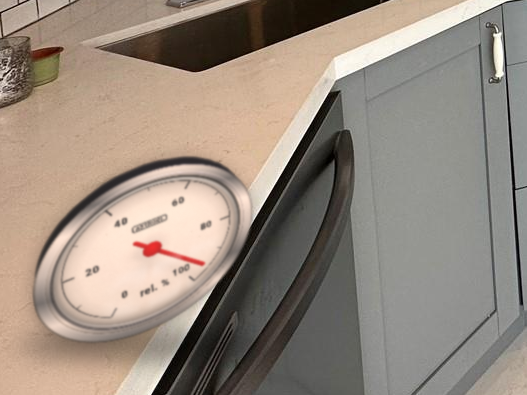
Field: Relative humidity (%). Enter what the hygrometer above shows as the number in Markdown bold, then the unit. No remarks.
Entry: **95** %
